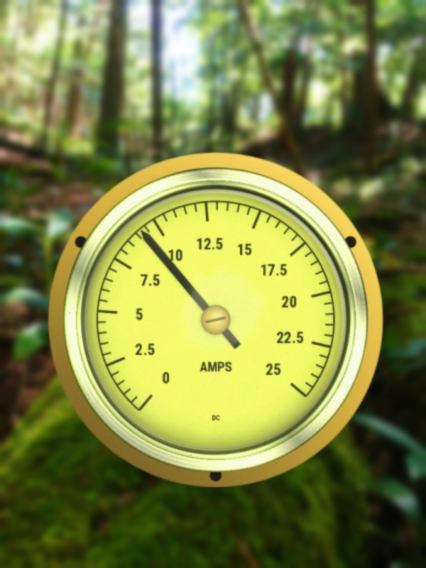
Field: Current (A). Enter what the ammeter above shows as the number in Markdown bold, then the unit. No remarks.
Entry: **9.25** A
